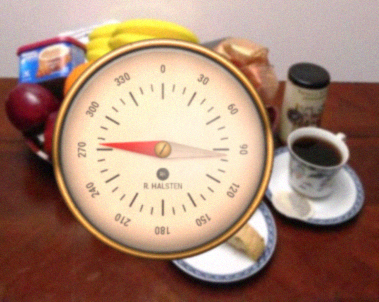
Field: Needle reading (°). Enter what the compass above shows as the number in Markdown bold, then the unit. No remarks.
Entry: **275** °
